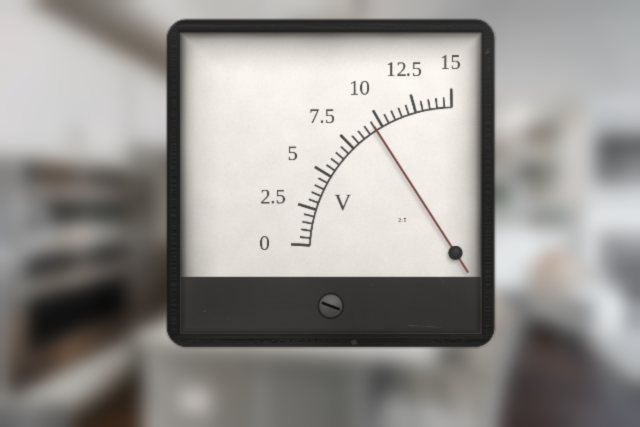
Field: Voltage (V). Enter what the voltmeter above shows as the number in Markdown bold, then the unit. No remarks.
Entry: **9.5** V
